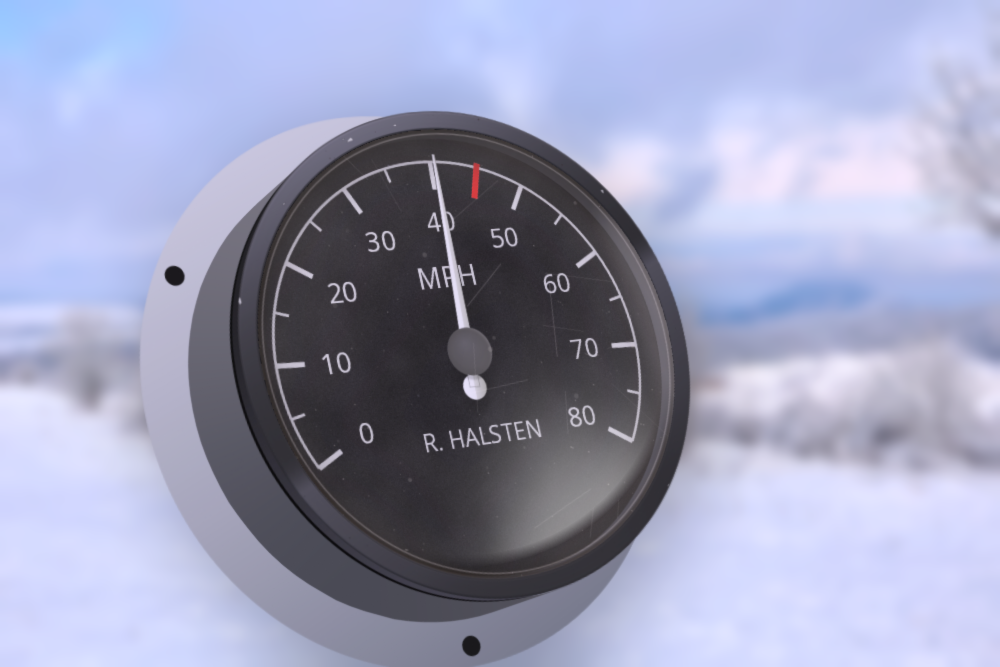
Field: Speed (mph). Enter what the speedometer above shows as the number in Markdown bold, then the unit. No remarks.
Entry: **40** mph
